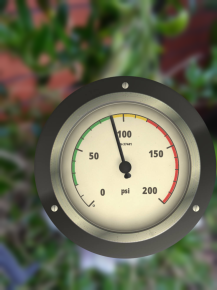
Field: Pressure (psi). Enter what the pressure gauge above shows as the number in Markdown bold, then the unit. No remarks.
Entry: **90** psi
